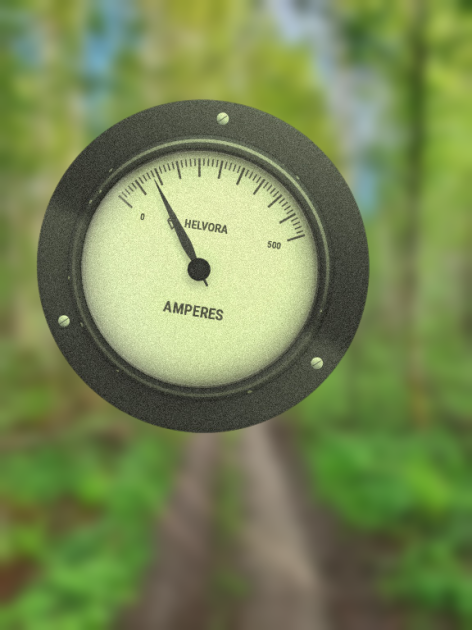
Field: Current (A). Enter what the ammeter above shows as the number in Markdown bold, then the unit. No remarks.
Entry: **90** A
